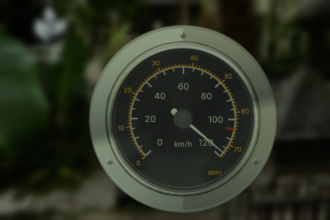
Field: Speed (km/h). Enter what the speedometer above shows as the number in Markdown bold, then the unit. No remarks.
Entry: **117.5** km/h
